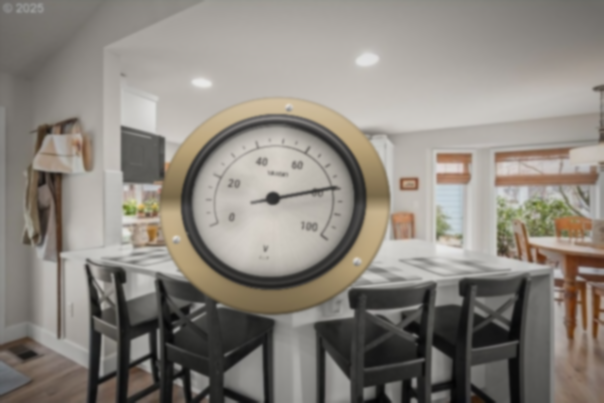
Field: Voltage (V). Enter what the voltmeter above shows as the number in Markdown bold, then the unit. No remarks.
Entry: **80** V
